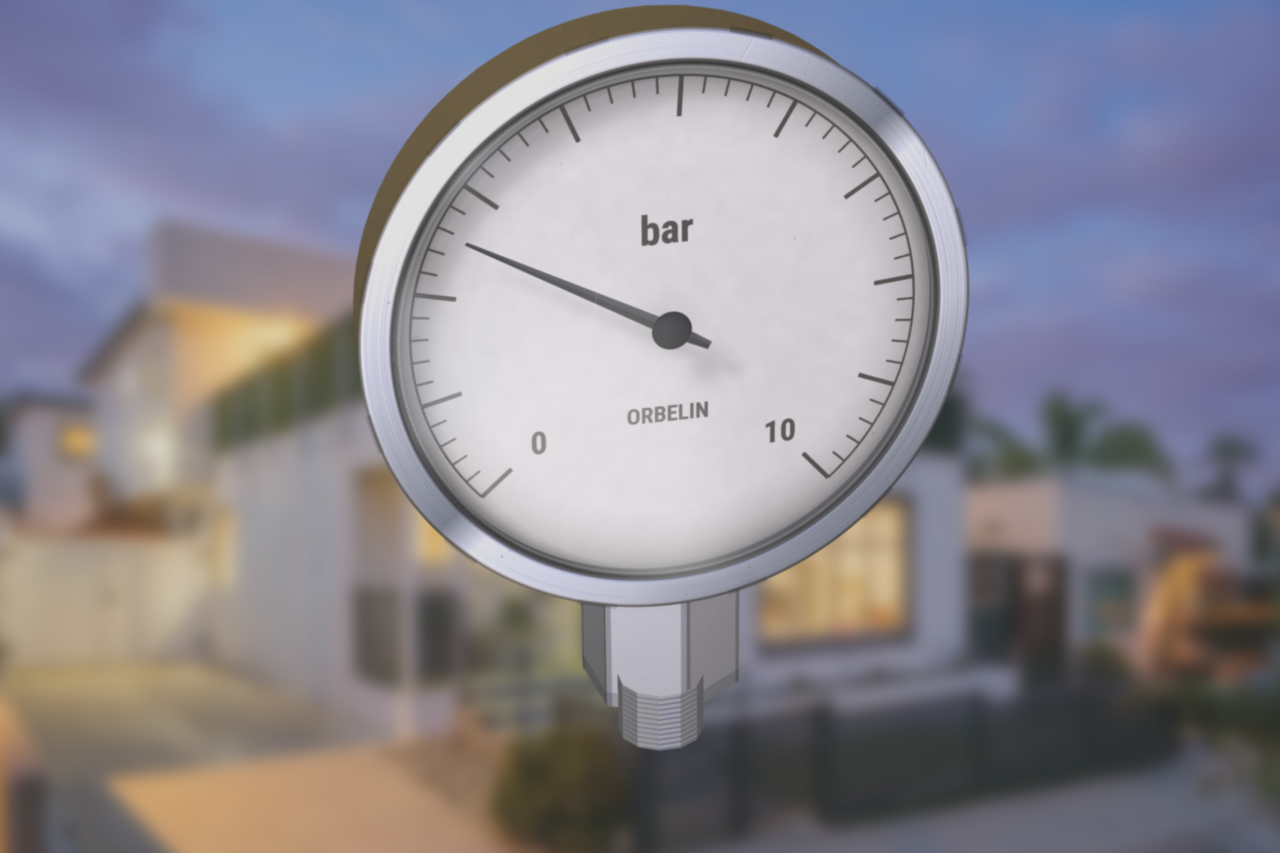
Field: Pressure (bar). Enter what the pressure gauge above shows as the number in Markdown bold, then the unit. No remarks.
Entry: **2.6** bar
